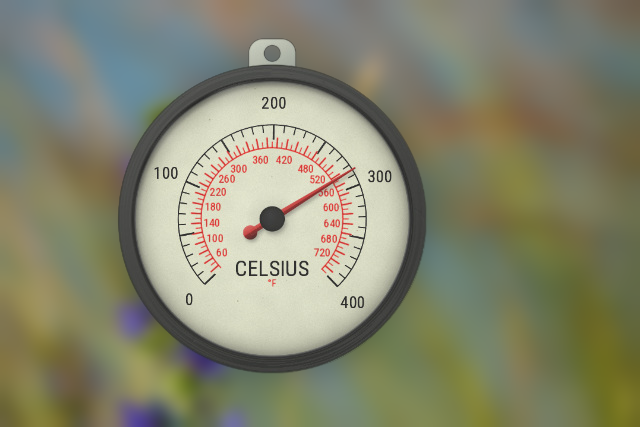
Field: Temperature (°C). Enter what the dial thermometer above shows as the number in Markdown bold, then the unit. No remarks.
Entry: **285** °C
